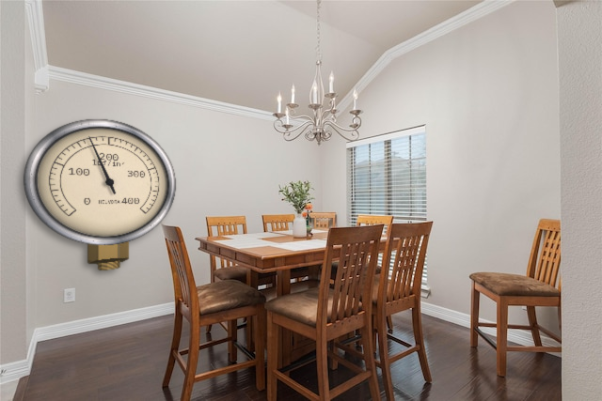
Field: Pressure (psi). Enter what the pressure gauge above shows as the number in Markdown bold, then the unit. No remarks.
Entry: **170** psi
